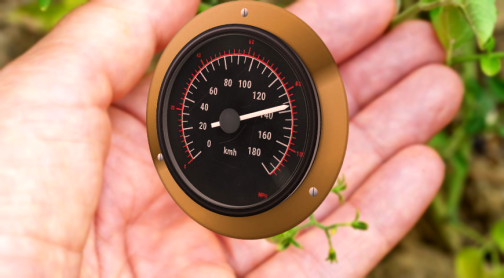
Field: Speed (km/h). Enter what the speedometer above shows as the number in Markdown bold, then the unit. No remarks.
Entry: **137.5** km/h
